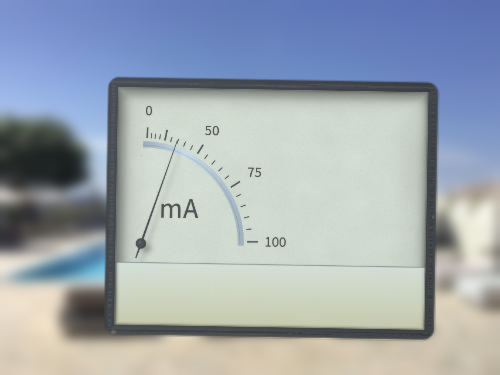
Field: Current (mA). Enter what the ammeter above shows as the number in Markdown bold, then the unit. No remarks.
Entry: **35** mA
